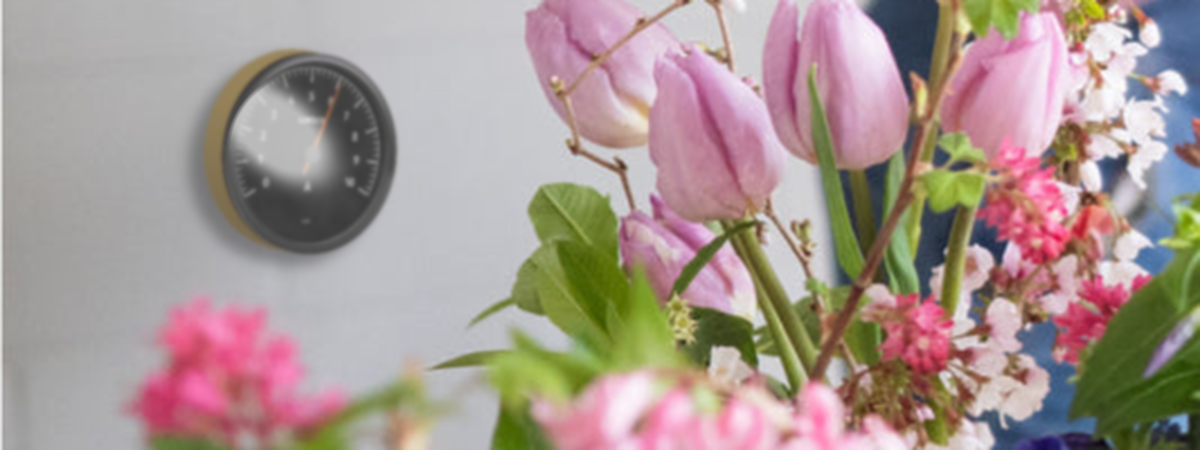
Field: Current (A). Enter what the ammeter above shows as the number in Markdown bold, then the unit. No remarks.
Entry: **6** A
